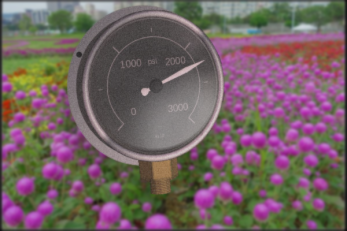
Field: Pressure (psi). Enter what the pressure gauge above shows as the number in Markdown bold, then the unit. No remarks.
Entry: **2250** psi
